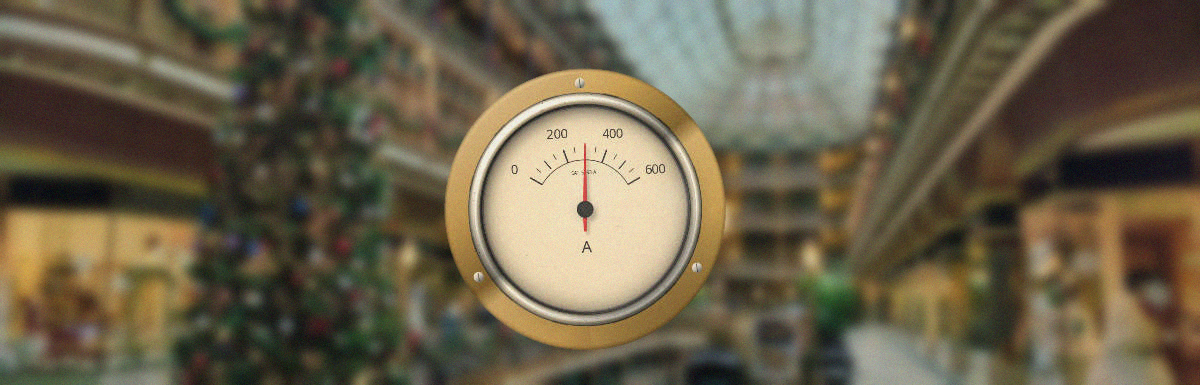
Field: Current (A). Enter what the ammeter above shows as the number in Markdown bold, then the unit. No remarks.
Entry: **300** A
